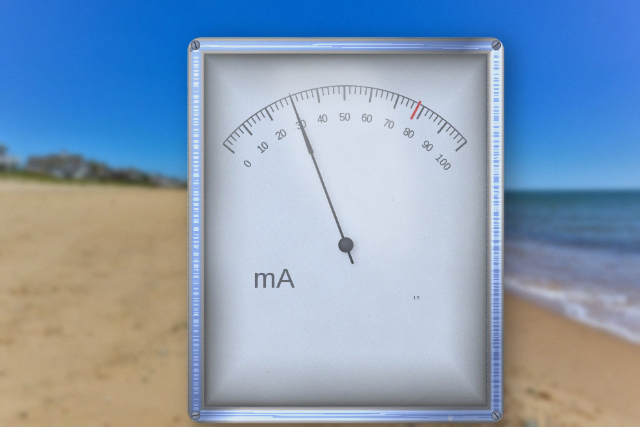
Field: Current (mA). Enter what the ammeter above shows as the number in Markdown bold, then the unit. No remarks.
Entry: **30** mA
